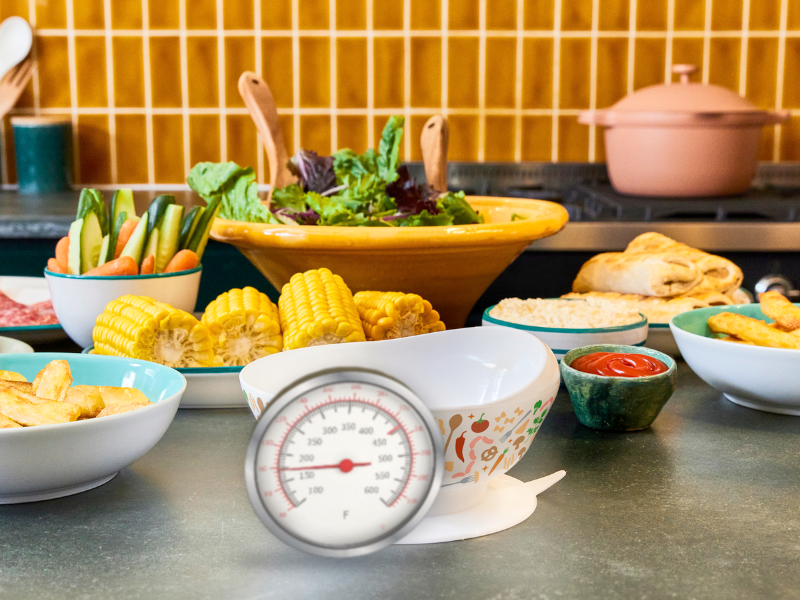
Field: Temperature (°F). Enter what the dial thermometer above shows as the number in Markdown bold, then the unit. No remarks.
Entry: **175** °F
